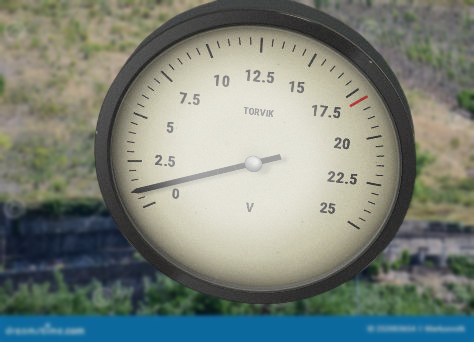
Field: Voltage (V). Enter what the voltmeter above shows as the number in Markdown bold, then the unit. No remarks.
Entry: **1** V
